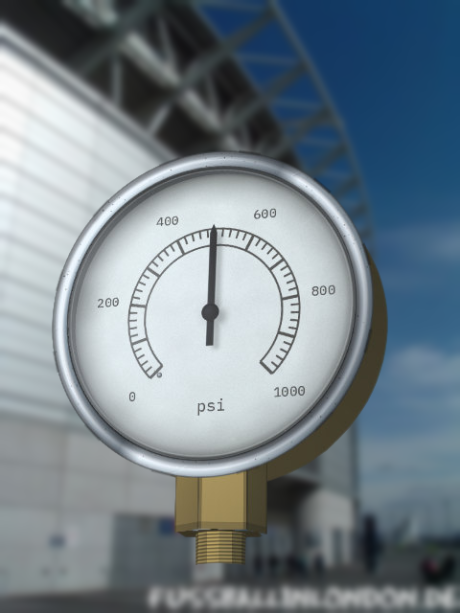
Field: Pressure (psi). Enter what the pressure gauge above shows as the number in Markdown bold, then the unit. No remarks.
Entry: **500** psi
